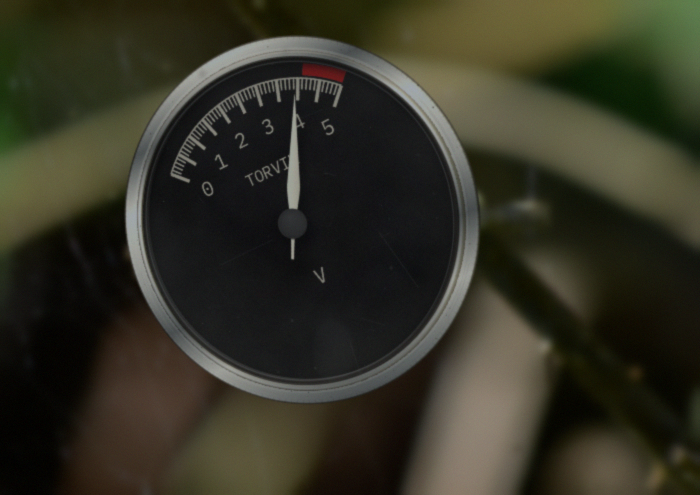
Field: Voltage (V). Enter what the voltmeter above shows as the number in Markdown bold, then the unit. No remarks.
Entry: **4** V
